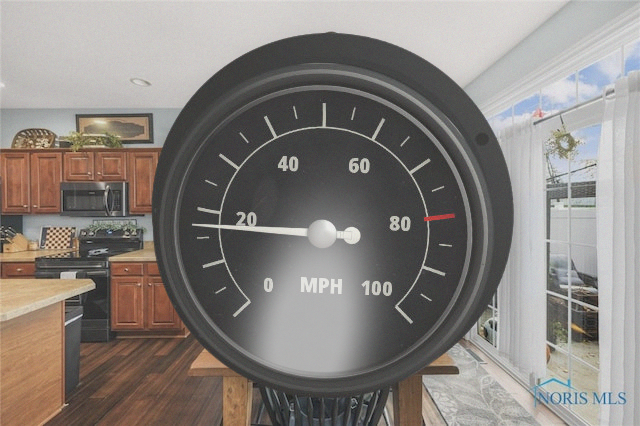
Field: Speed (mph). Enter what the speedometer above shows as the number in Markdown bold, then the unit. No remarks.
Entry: **17.5** mph
